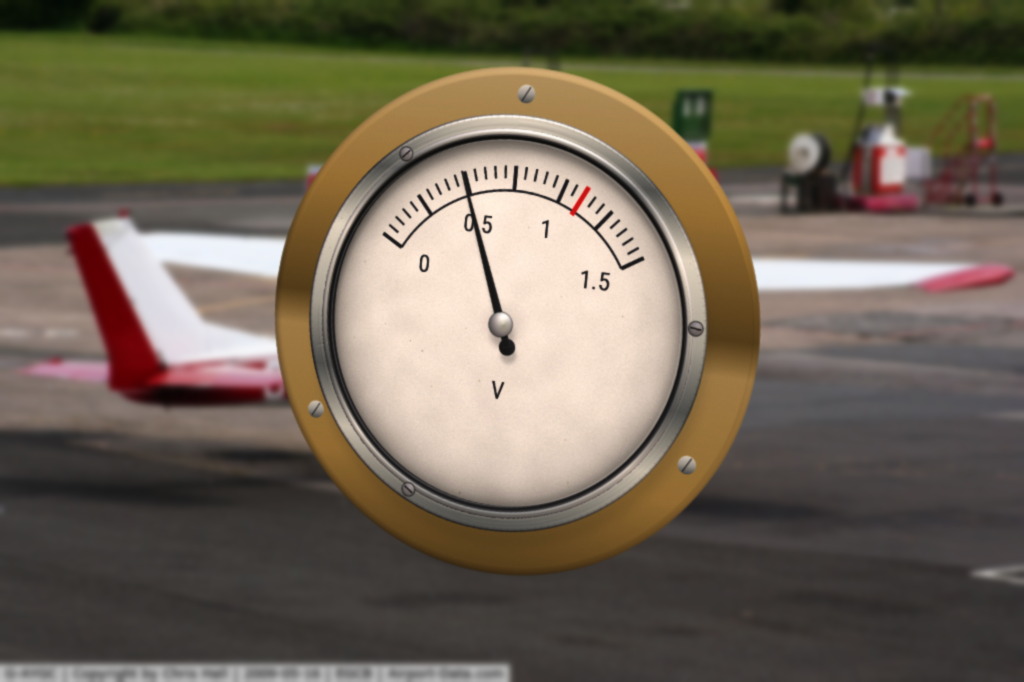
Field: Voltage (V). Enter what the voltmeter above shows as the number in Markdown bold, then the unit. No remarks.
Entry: **0.5** V
